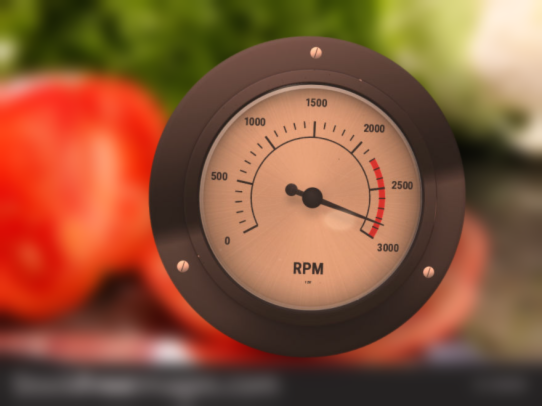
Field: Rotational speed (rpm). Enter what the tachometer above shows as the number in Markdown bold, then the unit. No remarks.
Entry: **2850** rpm
